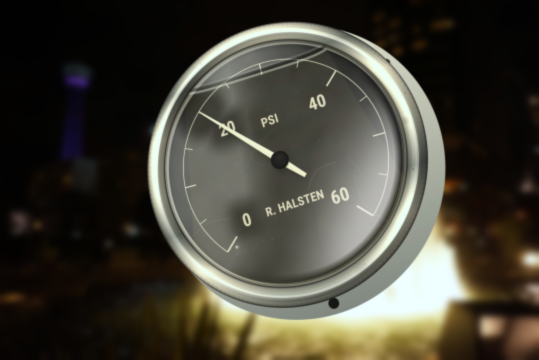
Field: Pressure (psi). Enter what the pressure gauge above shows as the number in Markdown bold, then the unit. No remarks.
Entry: **20** psi
